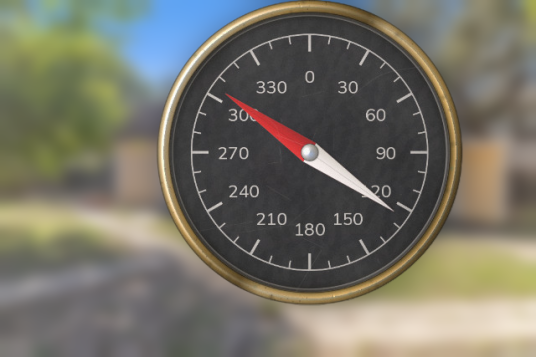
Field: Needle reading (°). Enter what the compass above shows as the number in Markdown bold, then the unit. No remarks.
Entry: **305** °
